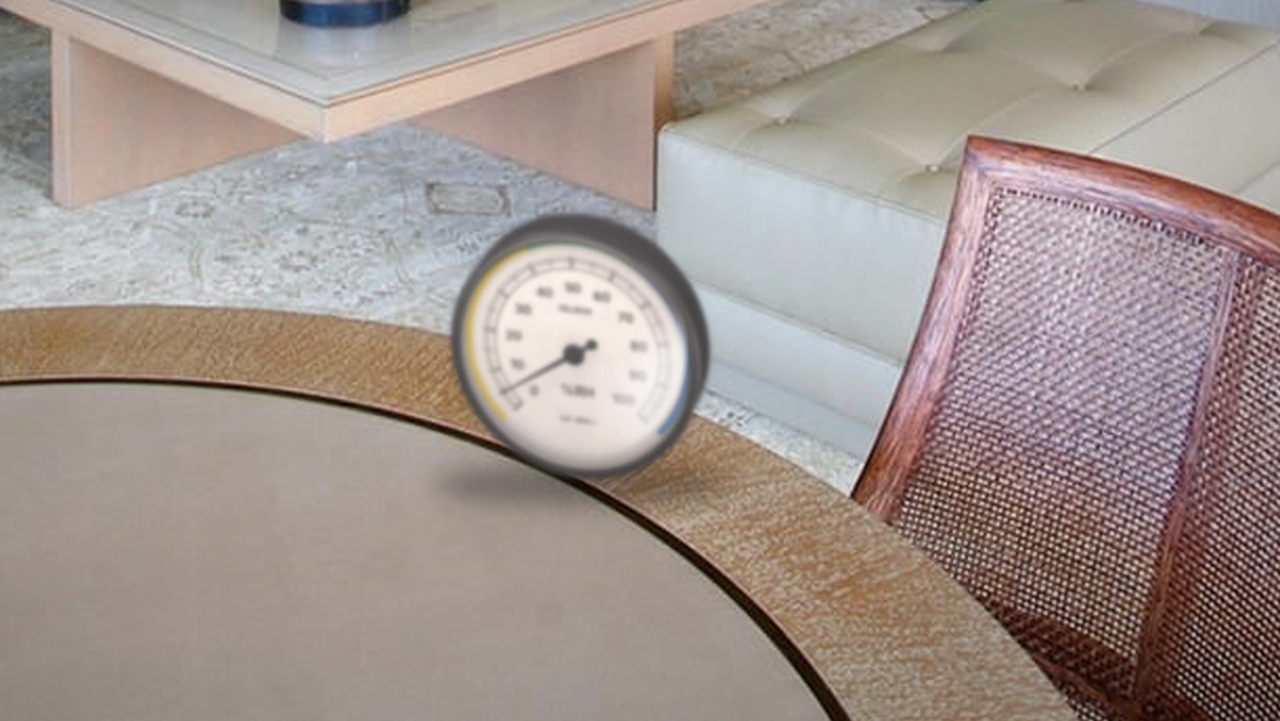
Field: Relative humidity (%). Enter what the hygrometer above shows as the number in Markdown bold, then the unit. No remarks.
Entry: **5** %
